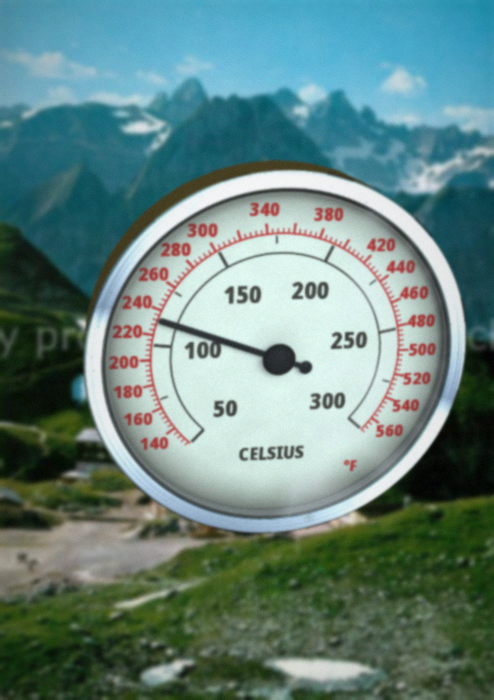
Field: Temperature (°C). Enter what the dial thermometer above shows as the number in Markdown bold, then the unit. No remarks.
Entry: **112.5** °C
